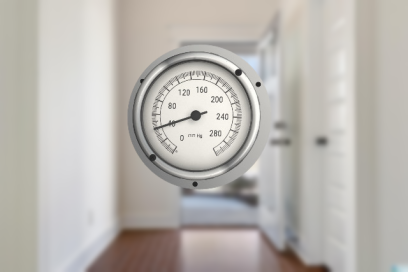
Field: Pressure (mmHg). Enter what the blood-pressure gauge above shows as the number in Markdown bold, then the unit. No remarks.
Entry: **40** mmHg
